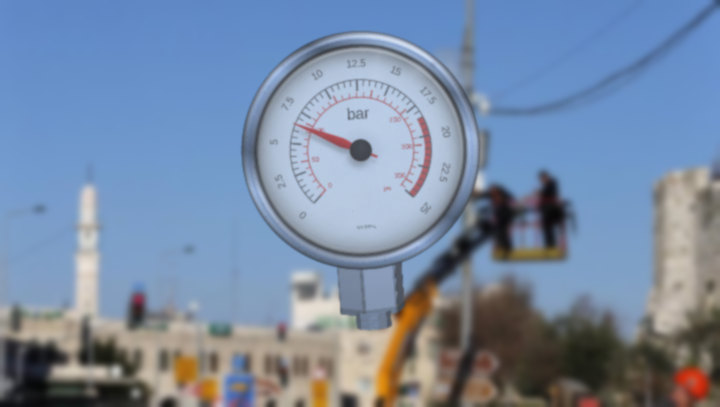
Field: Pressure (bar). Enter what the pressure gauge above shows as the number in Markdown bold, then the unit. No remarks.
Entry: **6.5** bar
